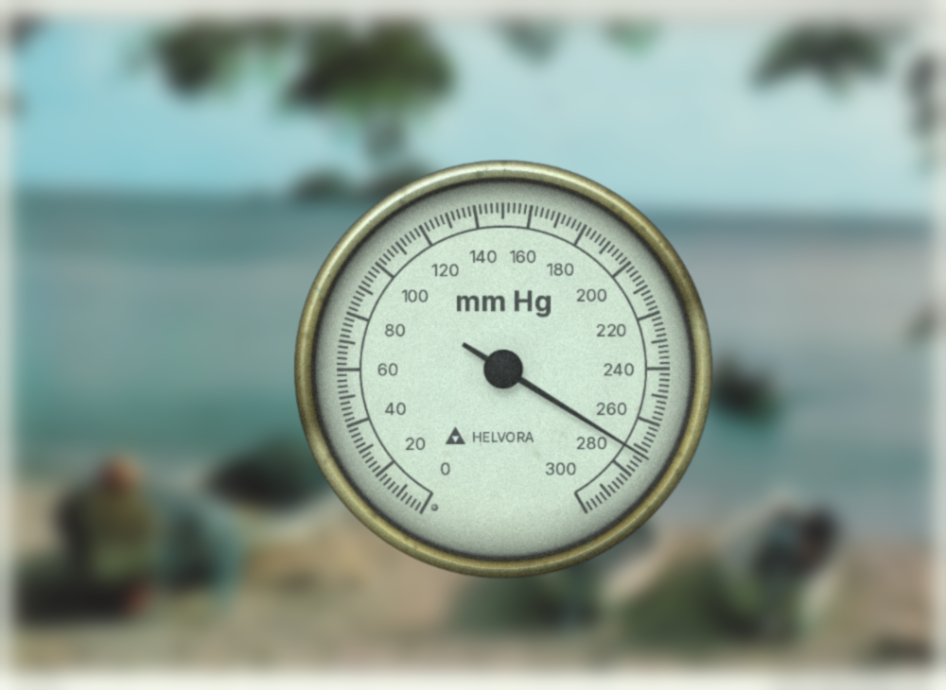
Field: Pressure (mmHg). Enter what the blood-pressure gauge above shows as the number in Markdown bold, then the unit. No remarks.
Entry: **272** mmHg
